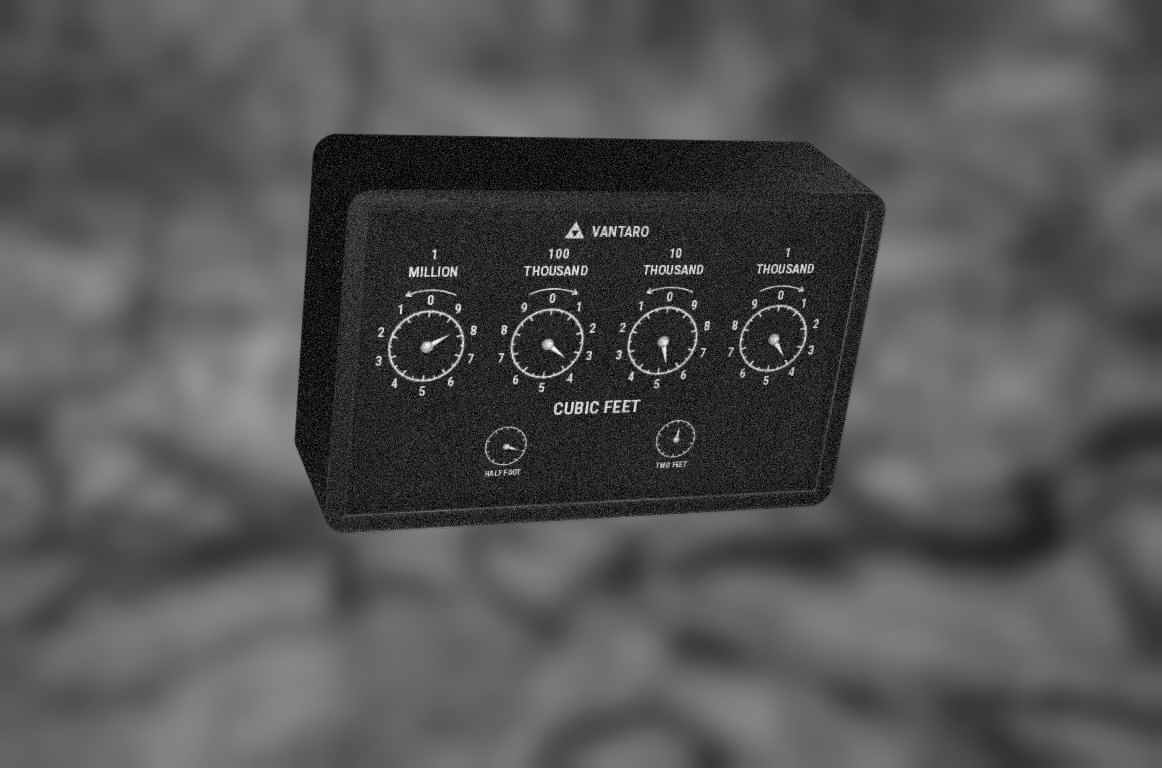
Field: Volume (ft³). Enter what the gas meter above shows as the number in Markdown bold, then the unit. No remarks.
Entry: **835400** ft³
